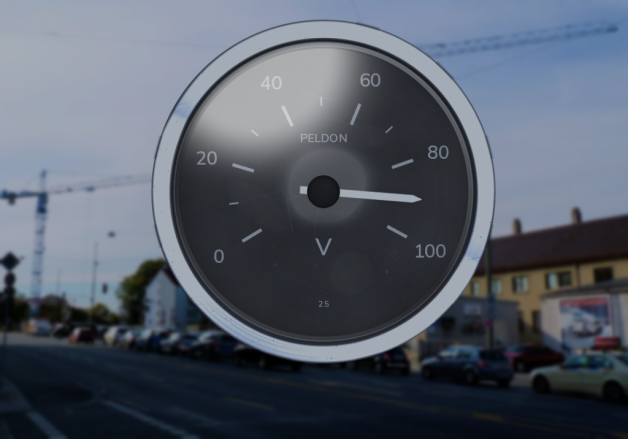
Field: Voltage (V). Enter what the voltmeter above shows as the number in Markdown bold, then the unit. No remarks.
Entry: **90** V
